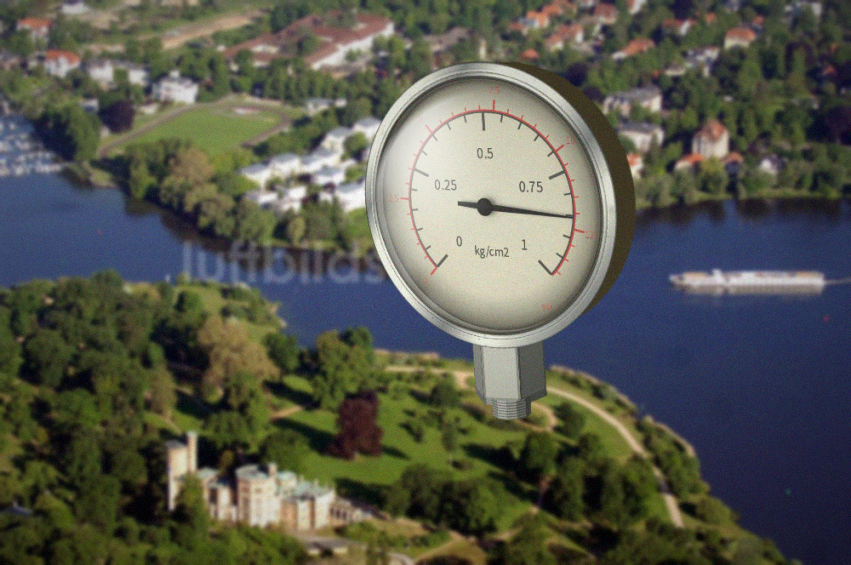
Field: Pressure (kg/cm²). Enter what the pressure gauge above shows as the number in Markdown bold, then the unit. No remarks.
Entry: **0.85** kg/cm²
